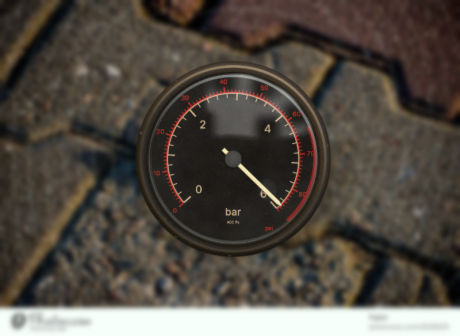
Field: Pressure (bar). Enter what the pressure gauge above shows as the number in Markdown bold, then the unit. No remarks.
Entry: **5.9** bar
